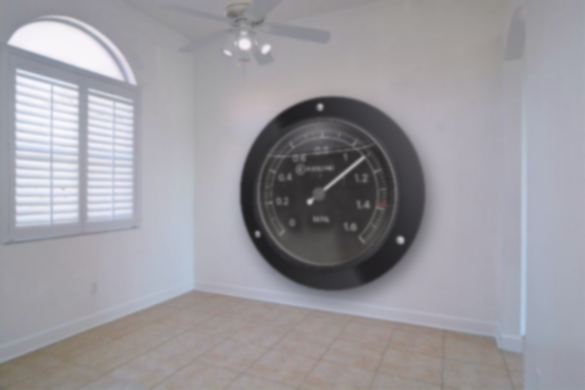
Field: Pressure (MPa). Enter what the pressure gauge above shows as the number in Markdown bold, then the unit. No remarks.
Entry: **1.1** MPa
